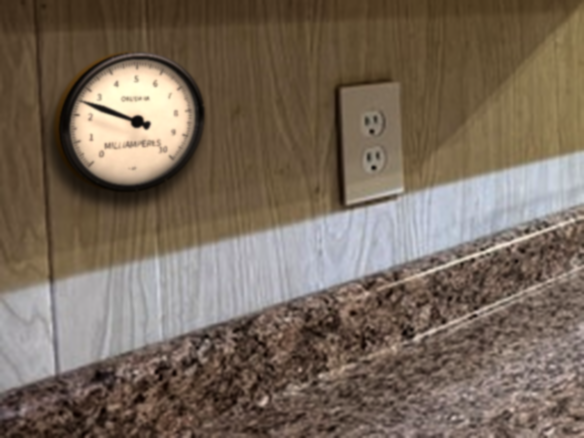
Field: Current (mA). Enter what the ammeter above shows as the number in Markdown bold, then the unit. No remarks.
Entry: **2.5** mA
